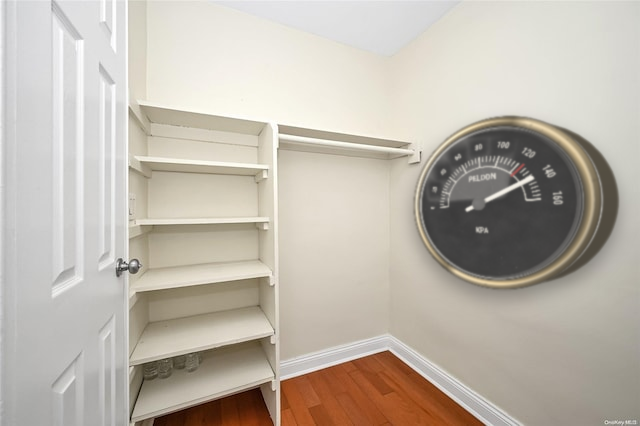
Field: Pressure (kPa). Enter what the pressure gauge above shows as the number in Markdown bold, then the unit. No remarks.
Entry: **140** kPa
